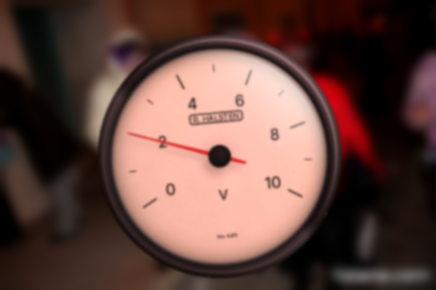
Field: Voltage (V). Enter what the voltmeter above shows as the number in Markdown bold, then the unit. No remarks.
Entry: **2** V
